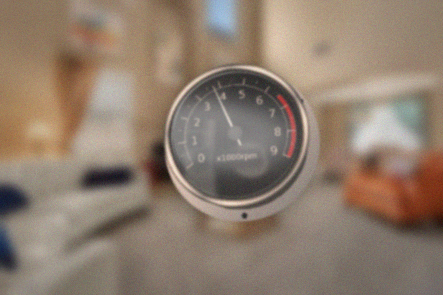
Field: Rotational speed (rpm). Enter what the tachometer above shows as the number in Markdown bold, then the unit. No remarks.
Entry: **3750** rpm
